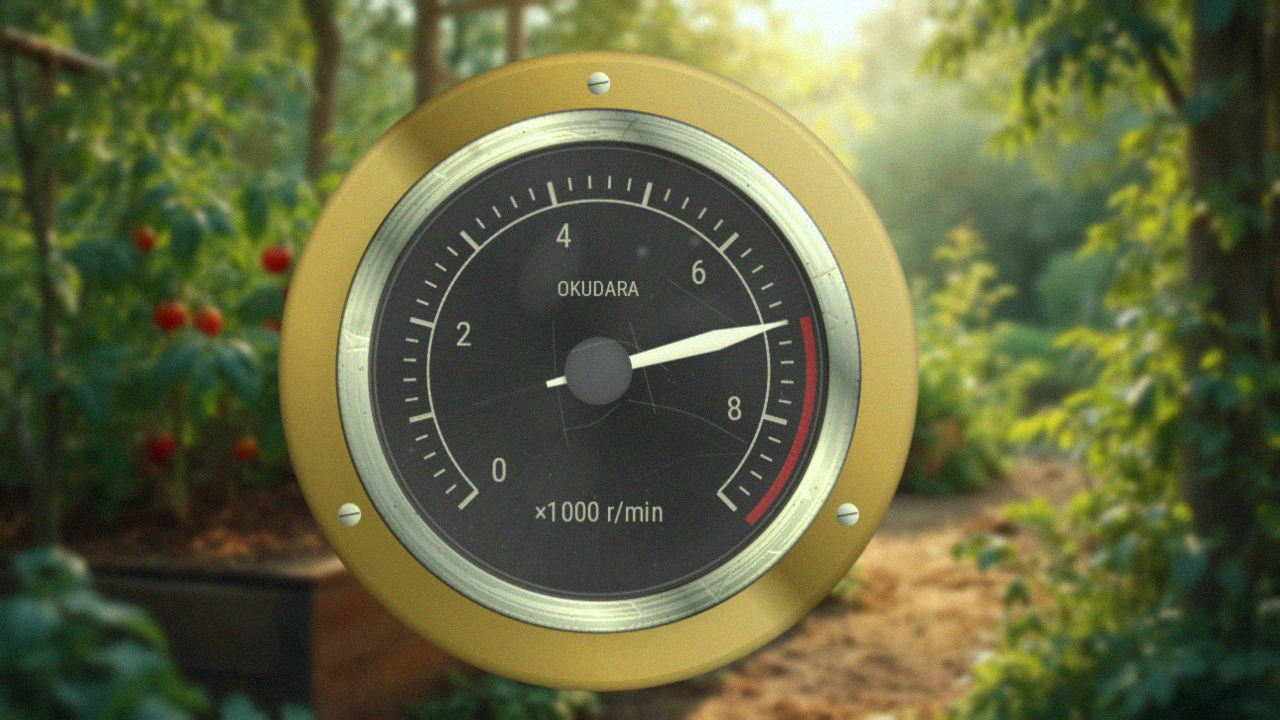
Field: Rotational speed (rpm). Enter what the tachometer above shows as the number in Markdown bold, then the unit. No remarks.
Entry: **7000** rpm
